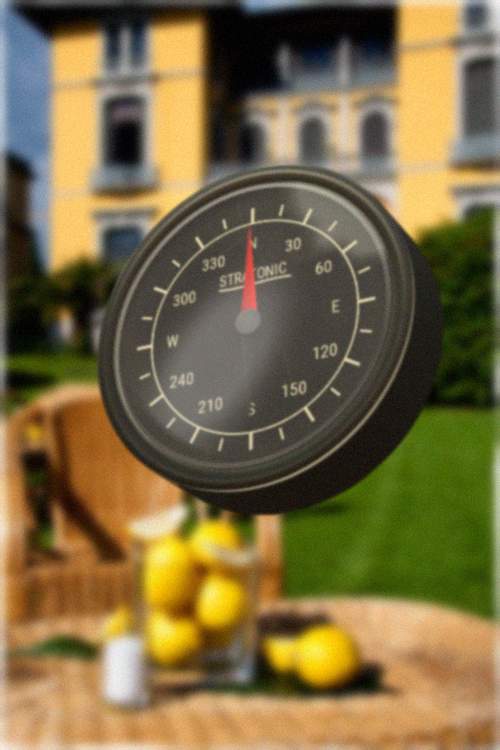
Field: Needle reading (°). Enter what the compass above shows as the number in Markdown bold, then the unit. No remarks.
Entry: **0** °
